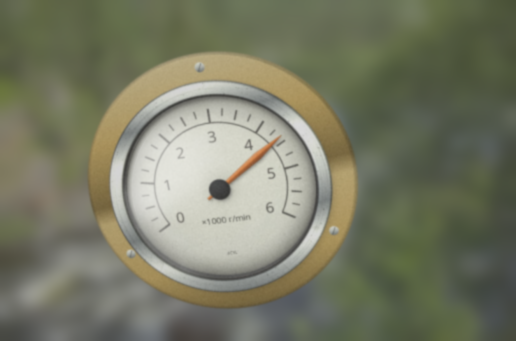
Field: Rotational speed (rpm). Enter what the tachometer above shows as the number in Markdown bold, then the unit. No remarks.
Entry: **4375** rpm
